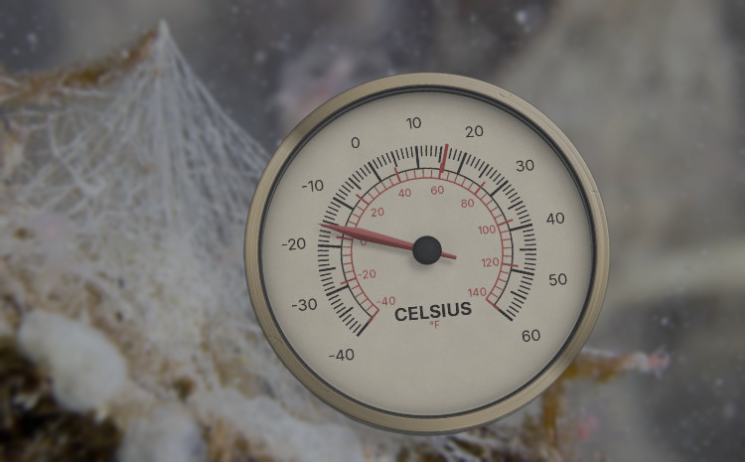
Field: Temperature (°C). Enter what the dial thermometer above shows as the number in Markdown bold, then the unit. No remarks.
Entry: **-16** °C
